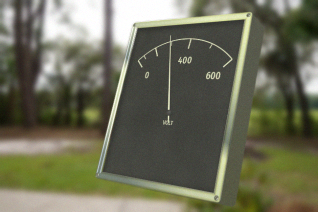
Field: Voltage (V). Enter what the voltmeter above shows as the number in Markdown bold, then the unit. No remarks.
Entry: **300** V
